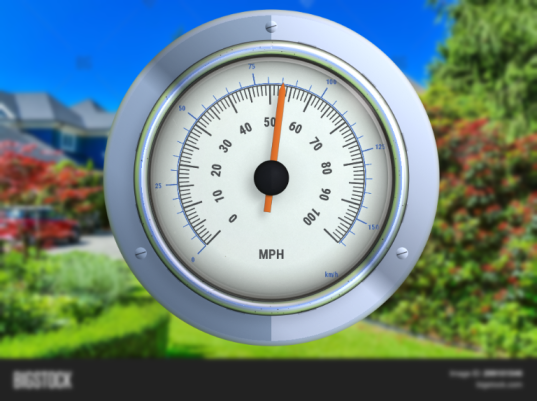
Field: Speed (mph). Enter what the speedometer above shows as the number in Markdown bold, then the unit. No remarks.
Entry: **53** mph
